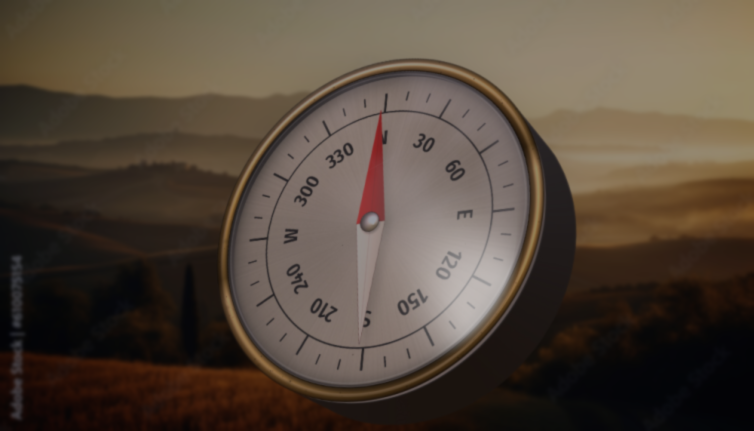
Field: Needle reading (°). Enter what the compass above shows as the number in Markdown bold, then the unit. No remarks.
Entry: **0** °
